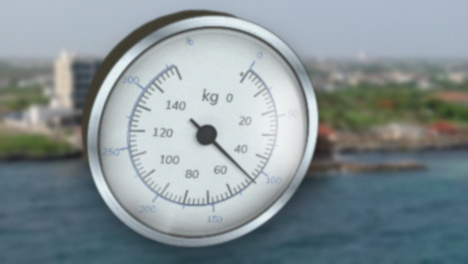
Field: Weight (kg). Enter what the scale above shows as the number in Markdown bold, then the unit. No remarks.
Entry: **50** kg
